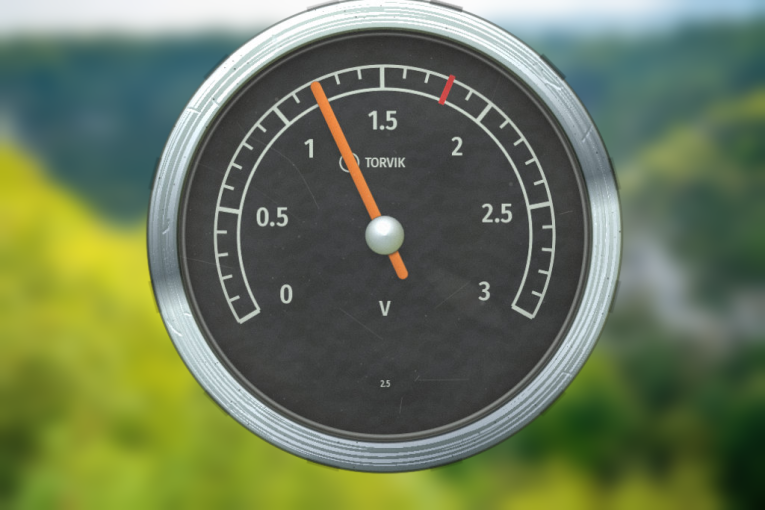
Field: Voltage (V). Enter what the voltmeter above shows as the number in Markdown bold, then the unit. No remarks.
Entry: **1.2** V
